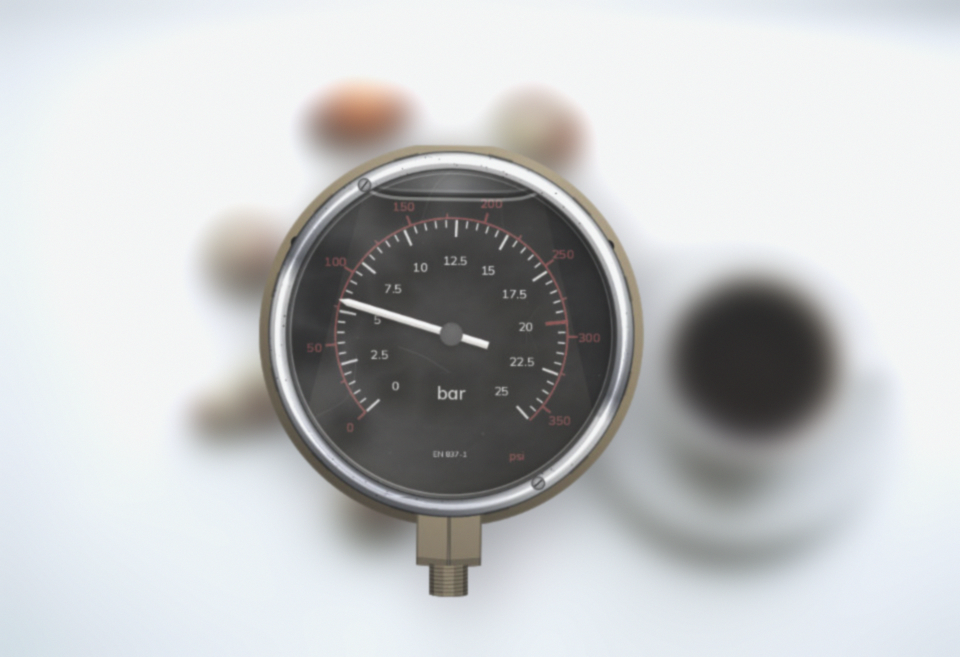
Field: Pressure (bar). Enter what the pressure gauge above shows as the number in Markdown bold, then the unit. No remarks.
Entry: **5.5** bar
